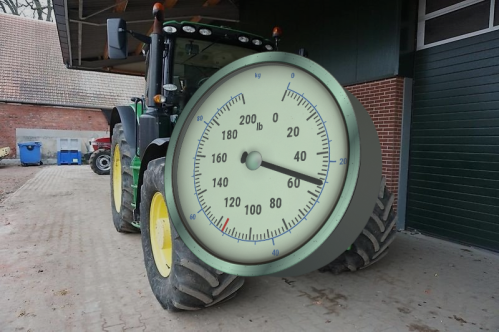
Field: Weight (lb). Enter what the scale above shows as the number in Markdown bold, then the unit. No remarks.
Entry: **54** lb
